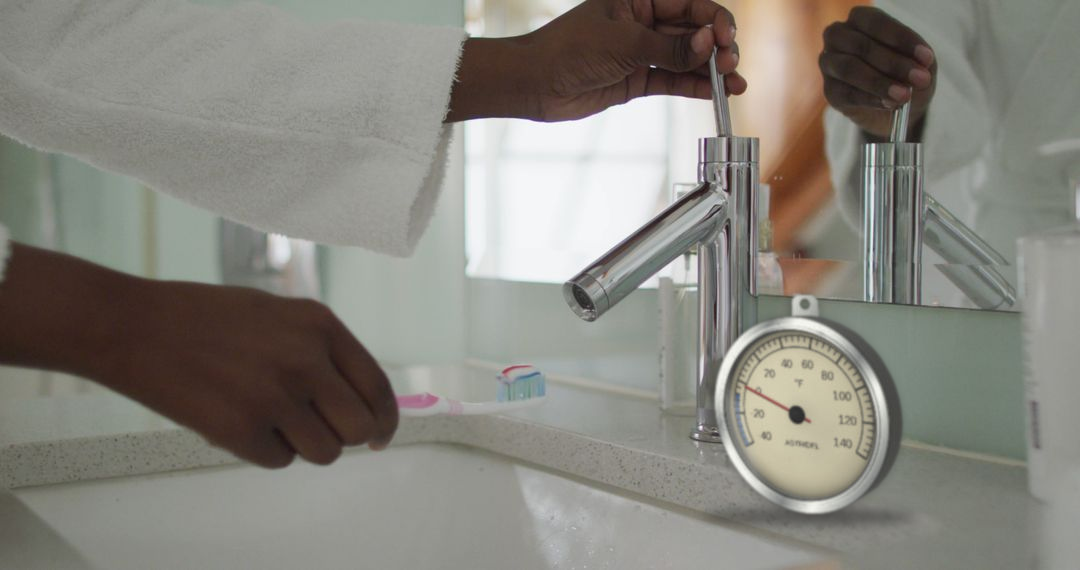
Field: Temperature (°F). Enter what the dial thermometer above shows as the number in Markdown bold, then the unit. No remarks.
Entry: **0** °F
